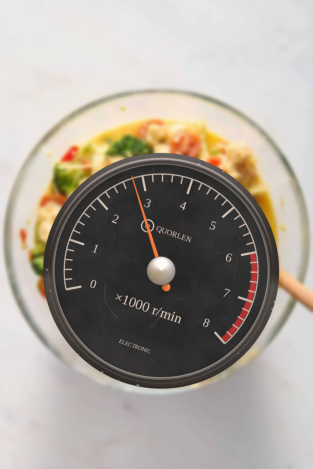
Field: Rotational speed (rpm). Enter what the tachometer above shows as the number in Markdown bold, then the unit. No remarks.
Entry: **2800** rpm
